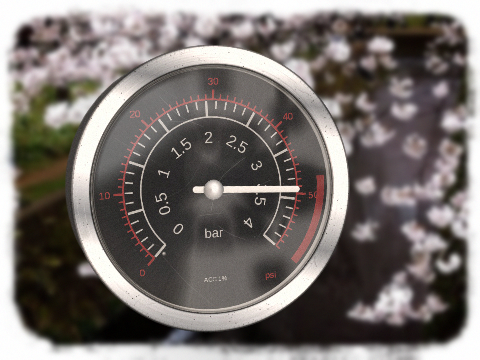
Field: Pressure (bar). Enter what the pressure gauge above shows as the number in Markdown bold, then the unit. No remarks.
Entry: **3.4** bar
